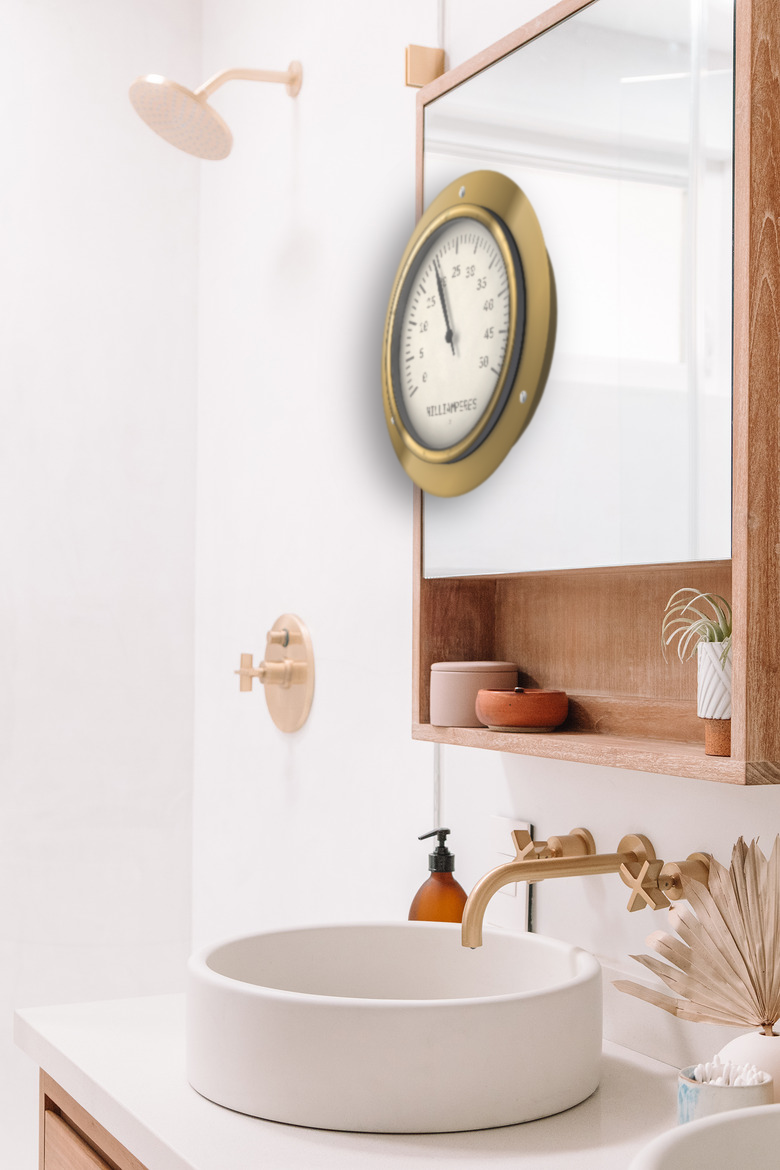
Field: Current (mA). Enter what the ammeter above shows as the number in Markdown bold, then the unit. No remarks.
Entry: **20** mA
